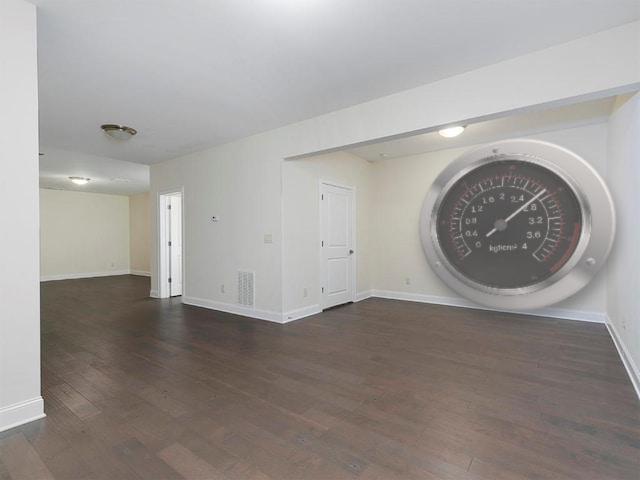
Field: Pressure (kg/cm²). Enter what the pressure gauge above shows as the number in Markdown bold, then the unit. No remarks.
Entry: **2.7** kg/cm²
